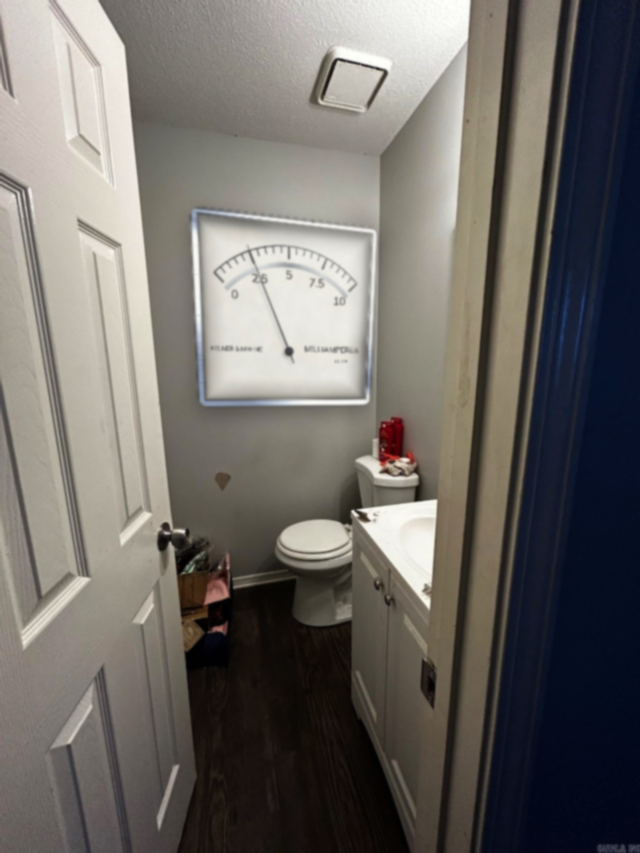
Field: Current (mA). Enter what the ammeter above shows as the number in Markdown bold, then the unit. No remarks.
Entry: **2.5** mA
